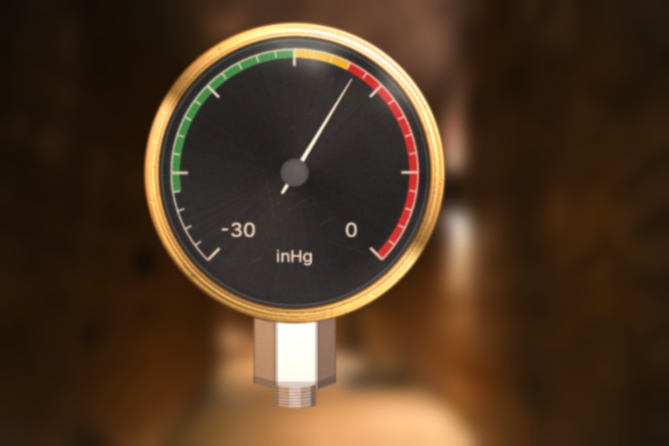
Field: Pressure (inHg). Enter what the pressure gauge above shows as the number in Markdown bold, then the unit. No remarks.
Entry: **-11.5** inHg
